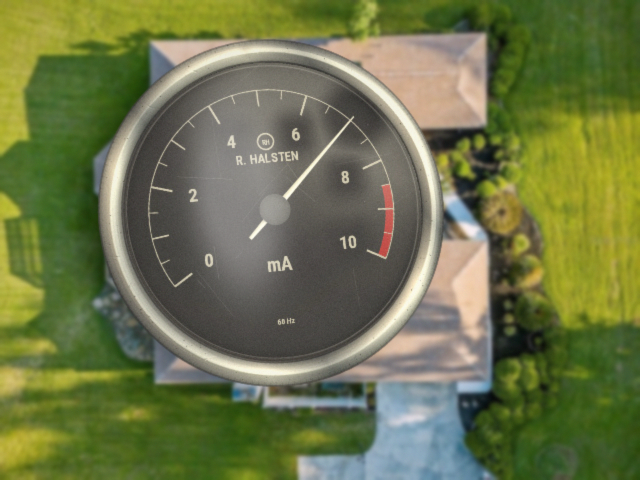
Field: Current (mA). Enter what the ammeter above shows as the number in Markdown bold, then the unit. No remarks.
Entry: **7** mA
